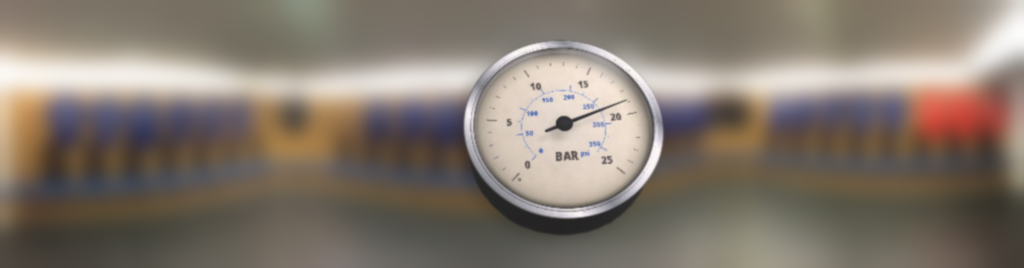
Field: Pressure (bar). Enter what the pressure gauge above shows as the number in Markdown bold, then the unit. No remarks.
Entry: **19** bar
